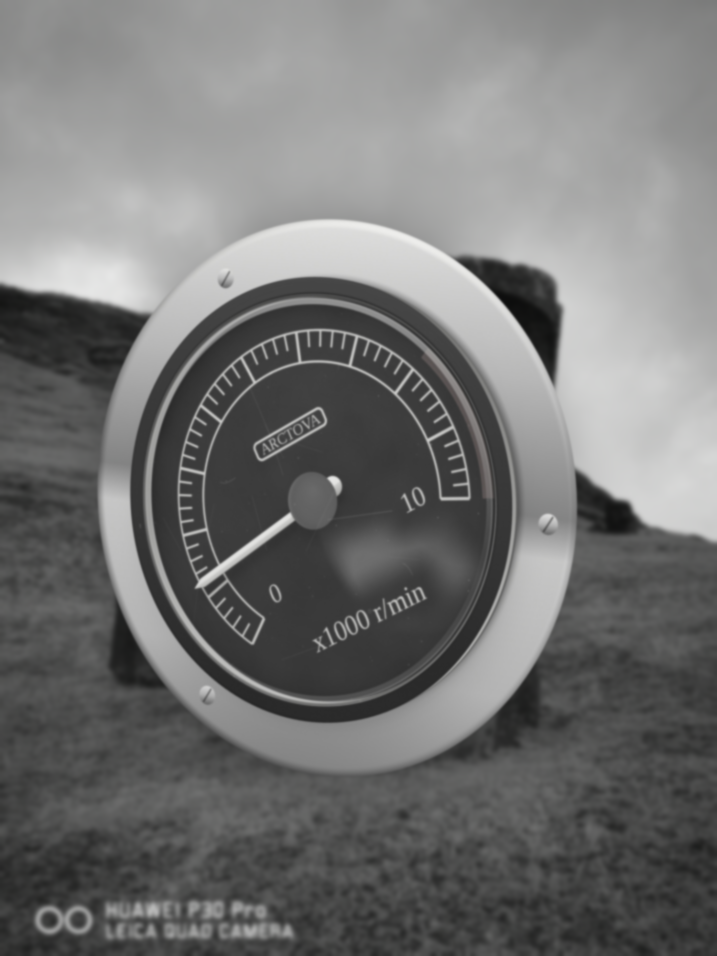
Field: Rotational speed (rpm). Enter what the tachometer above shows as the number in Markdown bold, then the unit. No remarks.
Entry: **1200** rpm
